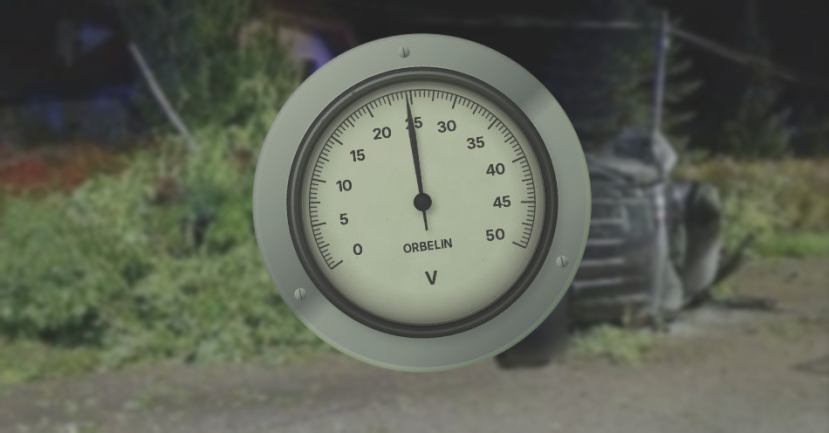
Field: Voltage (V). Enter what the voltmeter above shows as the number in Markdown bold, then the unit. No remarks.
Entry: **24.5** V
